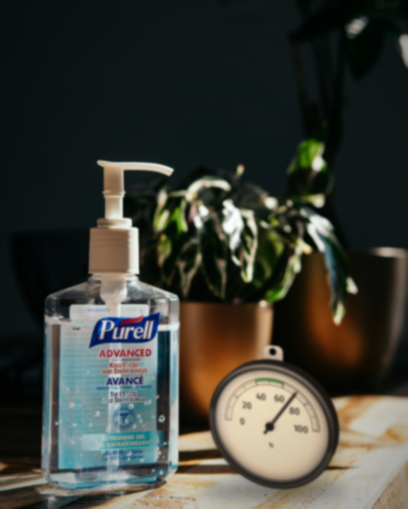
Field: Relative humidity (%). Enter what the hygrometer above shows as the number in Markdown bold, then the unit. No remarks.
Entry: **70** %
